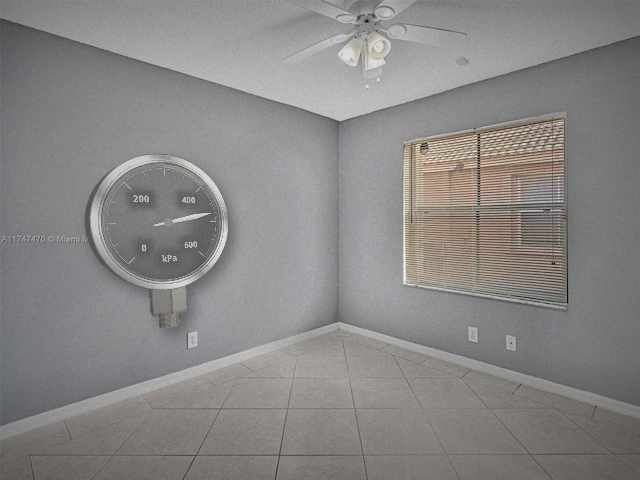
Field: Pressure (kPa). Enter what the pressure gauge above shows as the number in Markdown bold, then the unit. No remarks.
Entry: **475** kPa
